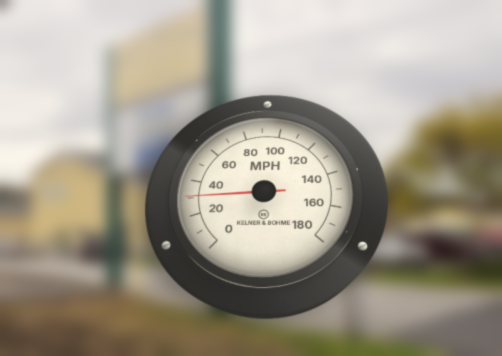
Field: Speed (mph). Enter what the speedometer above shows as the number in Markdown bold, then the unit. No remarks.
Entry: **30** mph
